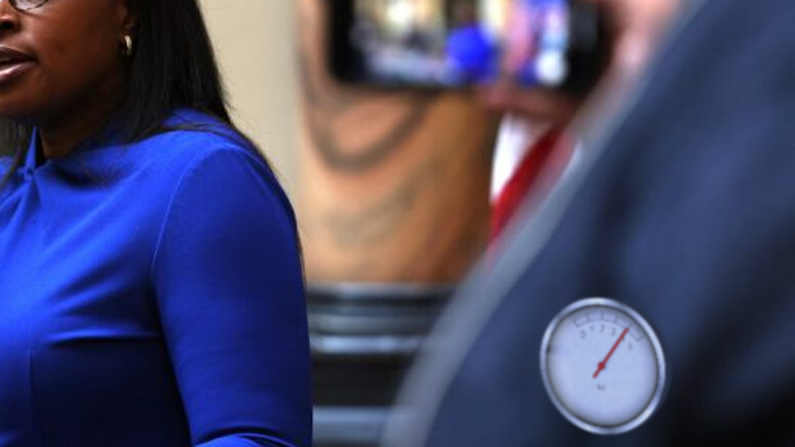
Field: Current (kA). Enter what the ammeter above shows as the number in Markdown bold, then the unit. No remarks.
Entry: **4** kA
